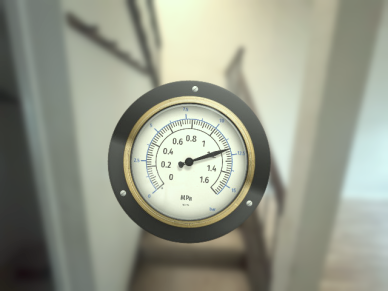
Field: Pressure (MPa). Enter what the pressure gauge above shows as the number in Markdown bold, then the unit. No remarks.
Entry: **1.2** MPa
